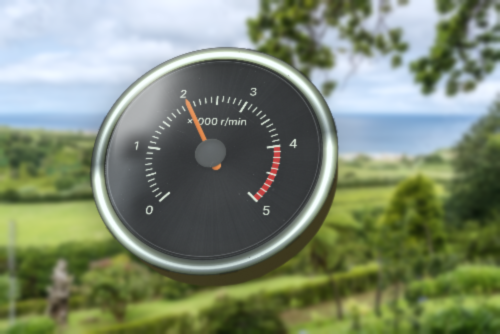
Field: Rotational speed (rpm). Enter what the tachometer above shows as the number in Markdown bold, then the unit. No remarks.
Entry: **2000** rpm
